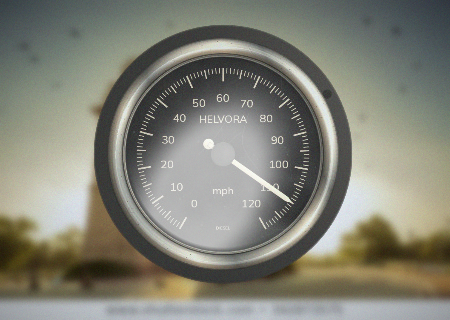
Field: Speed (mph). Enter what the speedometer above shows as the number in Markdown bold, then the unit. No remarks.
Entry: **110** mph
